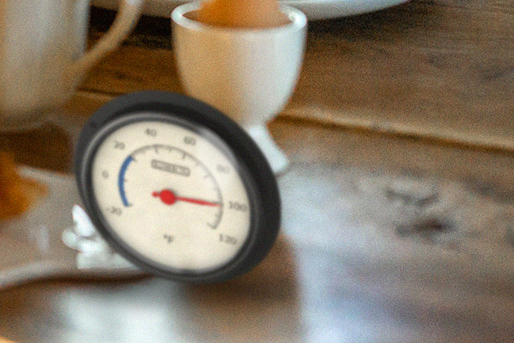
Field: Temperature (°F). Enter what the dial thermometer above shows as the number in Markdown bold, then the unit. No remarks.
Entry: **100** °F
